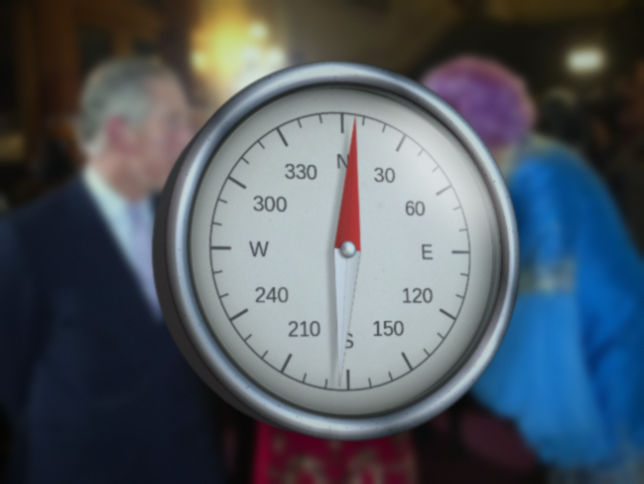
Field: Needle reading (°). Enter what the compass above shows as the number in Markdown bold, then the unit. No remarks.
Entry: **5** °
